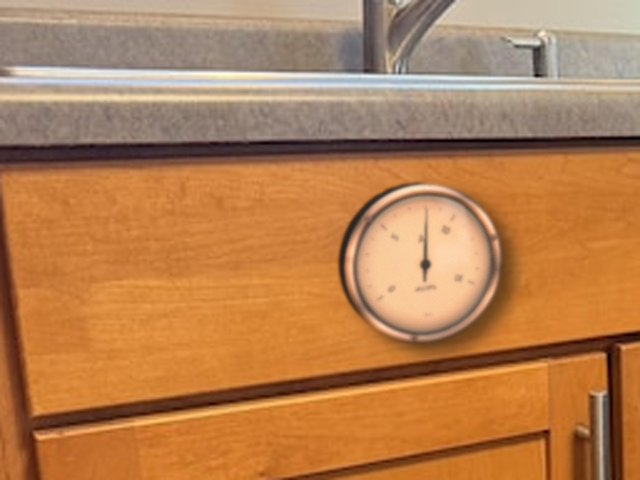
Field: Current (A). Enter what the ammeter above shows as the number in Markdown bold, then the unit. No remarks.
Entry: **8** A
